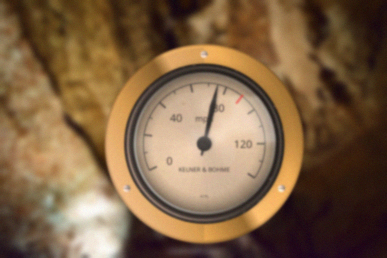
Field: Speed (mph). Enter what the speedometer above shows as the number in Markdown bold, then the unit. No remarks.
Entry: **75** mph
